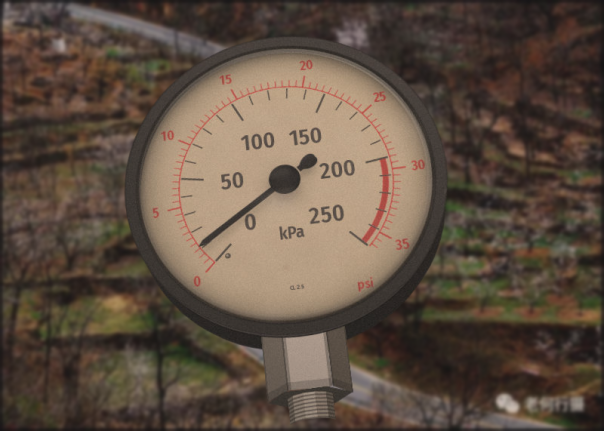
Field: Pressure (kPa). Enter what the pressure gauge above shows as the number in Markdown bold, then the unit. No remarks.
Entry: **10** kPa
